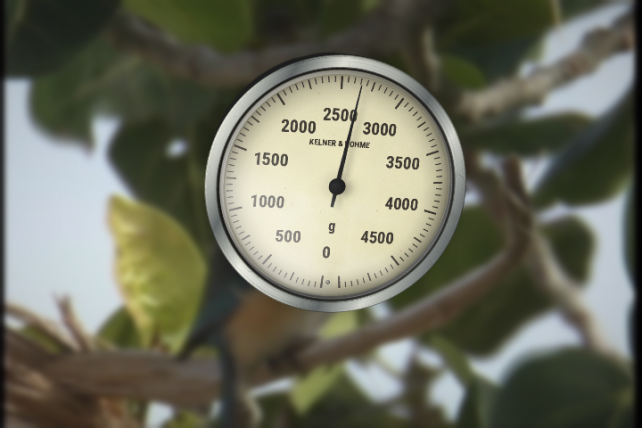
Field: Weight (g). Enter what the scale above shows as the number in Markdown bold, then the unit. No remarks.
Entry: **2650** g
